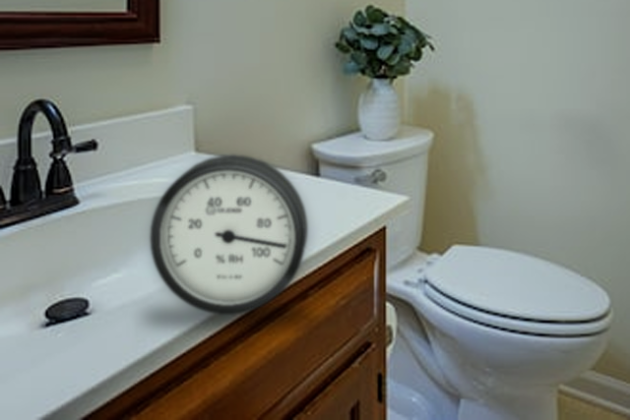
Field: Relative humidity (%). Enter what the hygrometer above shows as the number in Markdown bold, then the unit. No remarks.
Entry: **92** %
